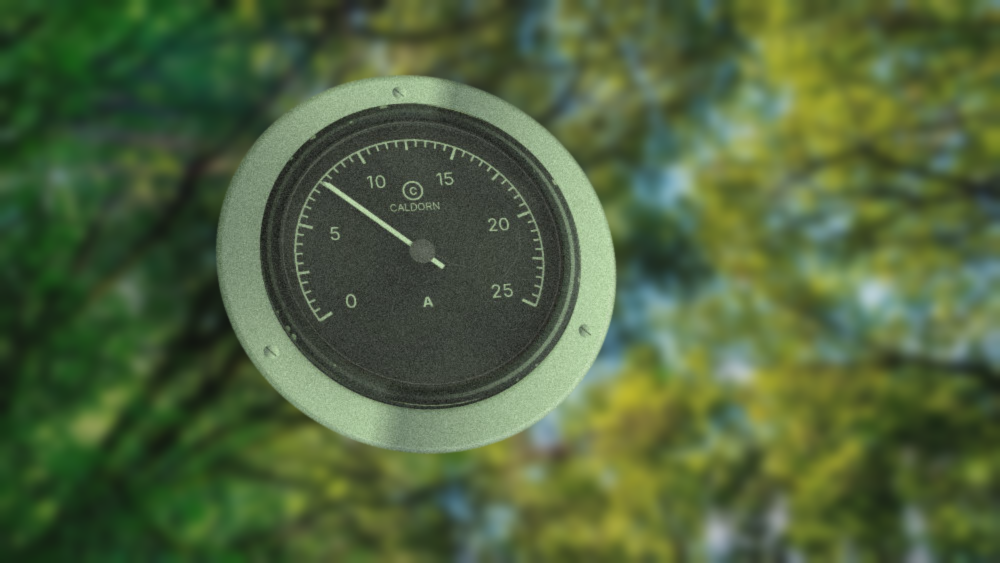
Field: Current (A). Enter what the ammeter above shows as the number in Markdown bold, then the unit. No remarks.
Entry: **7.5** A
